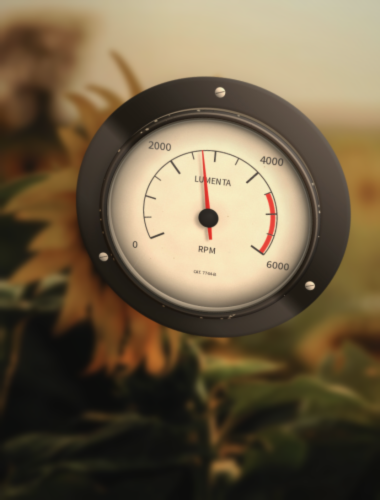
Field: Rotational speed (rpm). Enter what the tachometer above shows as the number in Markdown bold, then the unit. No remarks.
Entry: **2750** rpm
